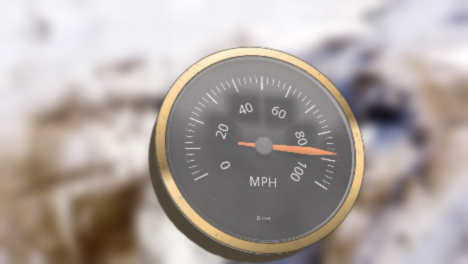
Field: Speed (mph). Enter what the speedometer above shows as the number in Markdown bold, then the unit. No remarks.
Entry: **88** mph
